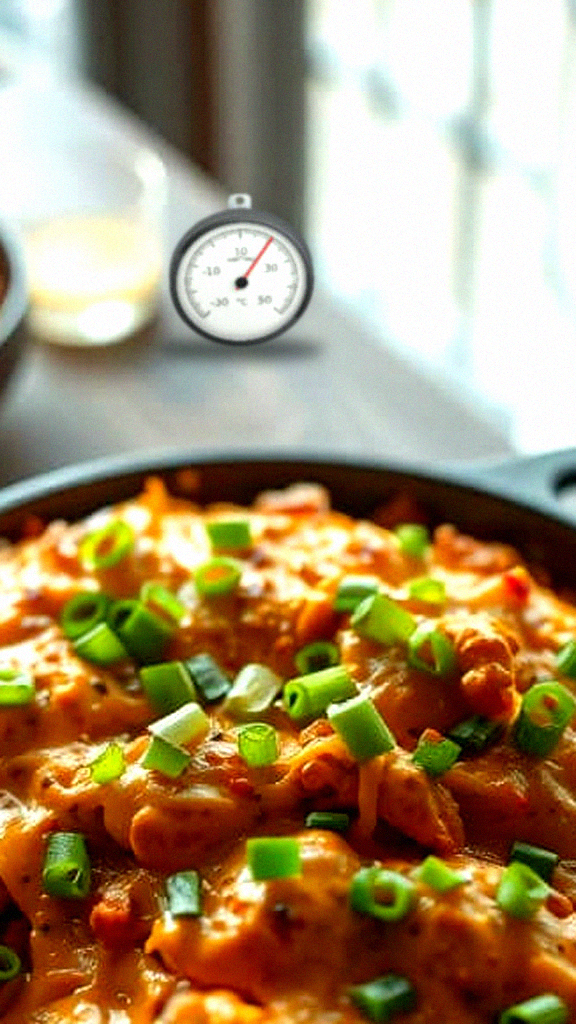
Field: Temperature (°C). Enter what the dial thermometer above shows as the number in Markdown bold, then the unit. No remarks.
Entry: **20** °C
